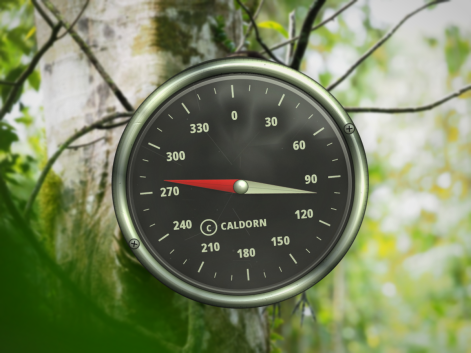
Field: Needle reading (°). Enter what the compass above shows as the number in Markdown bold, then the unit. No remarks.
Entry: **280** °
